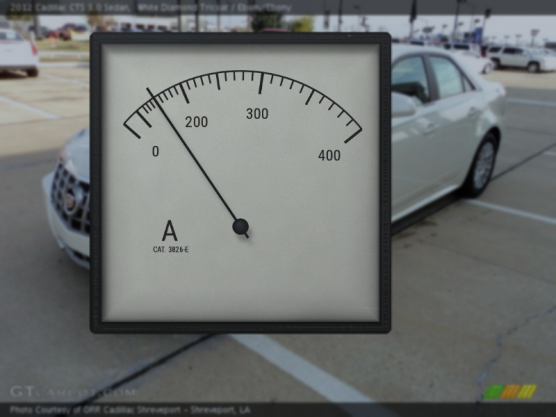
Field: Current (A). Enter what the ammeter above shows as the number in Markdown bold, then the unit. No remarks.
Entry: **150** A
